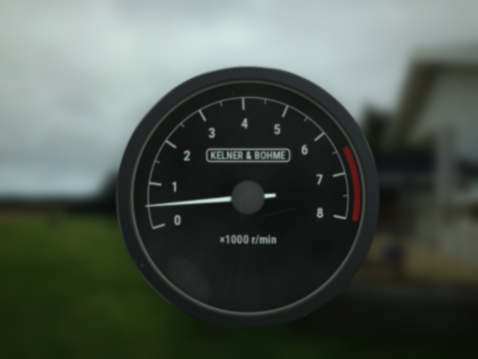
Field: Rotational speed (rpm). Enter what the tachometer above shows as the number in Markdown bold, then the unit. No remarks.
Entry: **500** rpm
